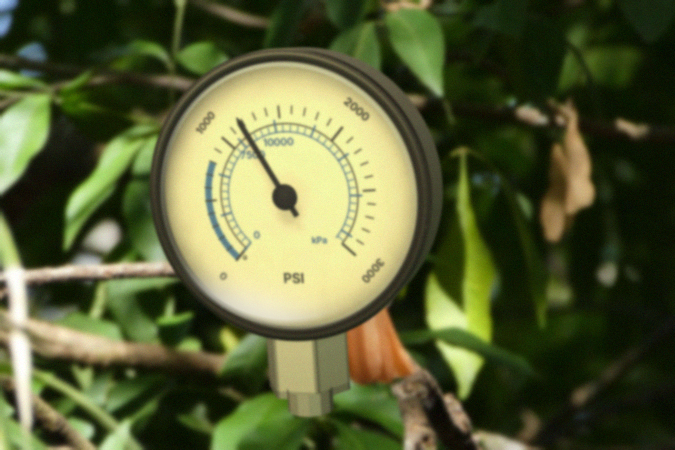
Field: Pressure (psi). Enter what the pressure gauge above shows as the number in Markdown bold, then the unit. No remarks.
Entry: **1200** psi
